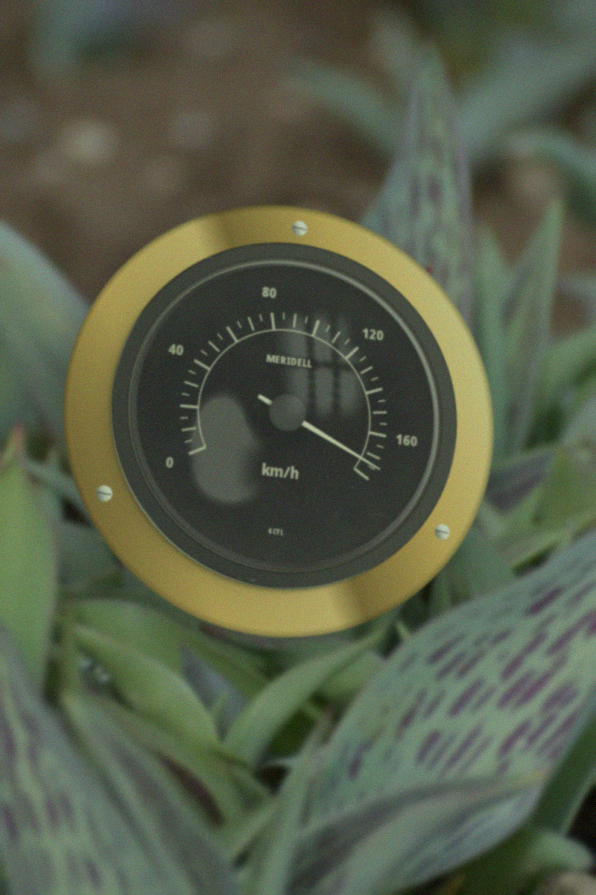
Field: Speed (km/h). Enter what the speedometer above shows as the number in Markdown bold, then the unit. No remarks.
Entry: **175** km/h
